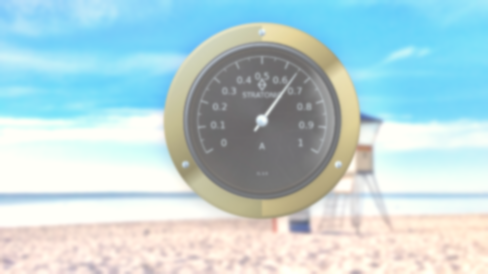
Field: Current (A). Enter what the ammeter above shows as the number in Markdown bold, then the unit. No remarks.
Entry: **0.65** A
